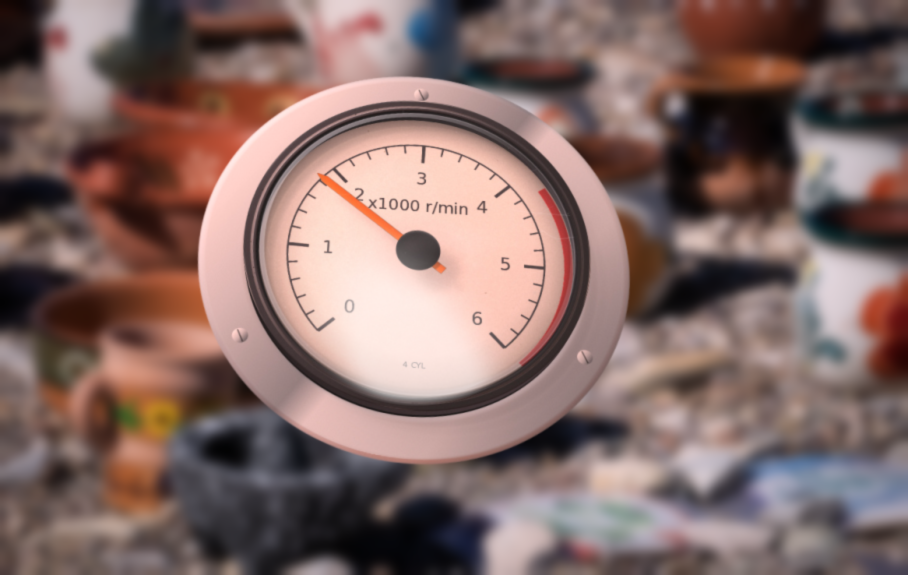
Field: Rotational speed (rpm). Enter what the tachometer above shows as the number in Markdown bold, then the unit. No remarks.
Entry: **1800** rpm
